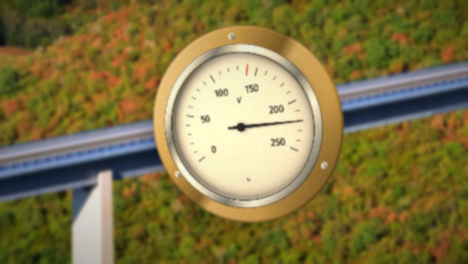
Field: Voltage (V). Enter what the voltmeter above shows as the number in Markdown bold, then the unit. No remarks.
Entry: **220** V
